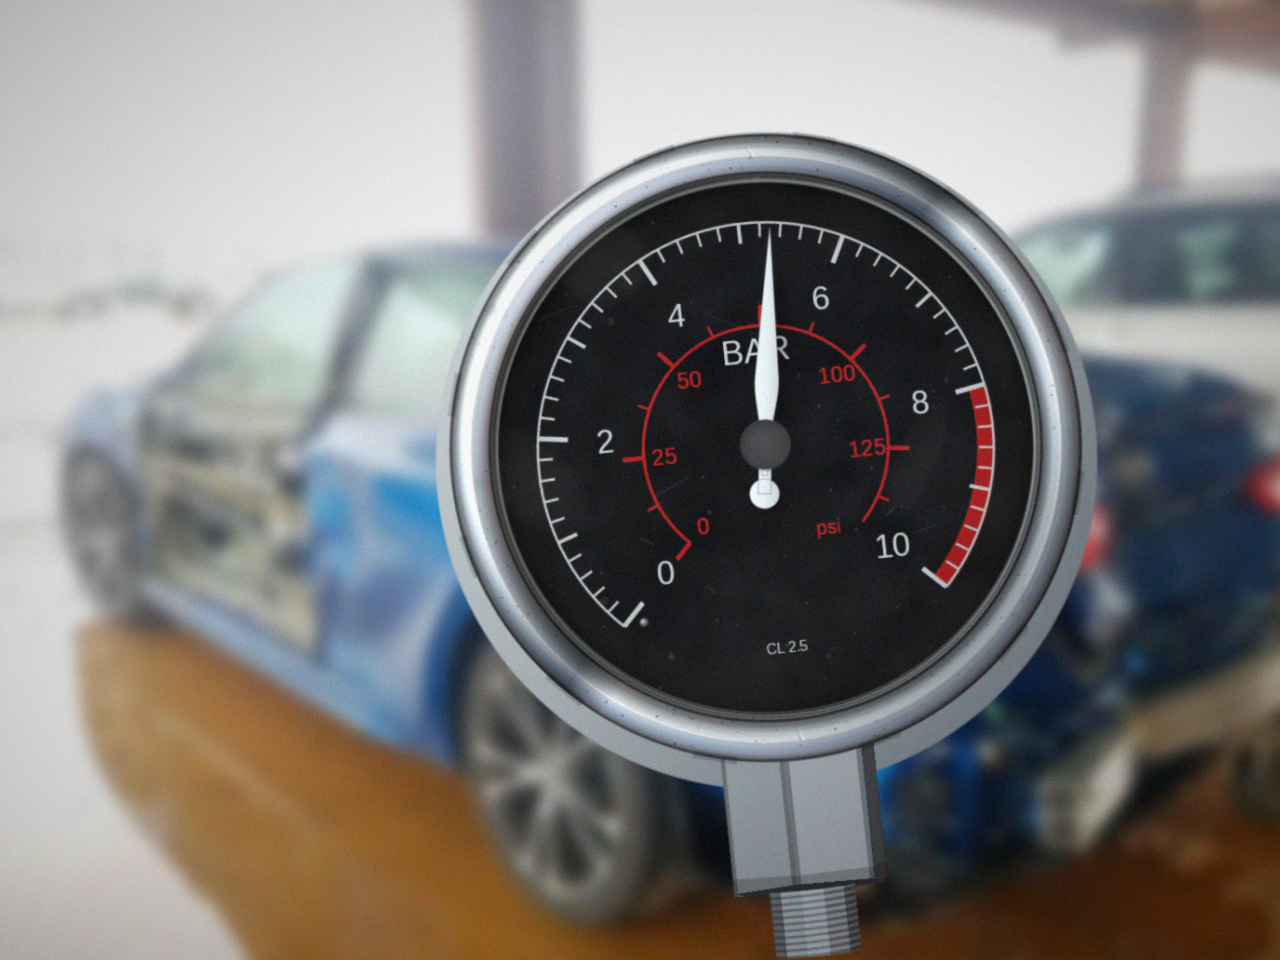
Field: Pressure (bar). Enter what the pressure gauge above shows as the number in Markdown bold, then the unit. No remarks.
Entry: **5.3** bar
